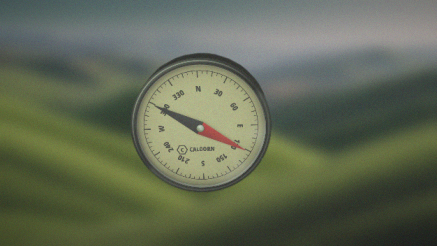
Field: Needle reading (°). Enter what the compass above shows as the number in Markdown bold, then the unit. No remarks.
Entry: **120** °
